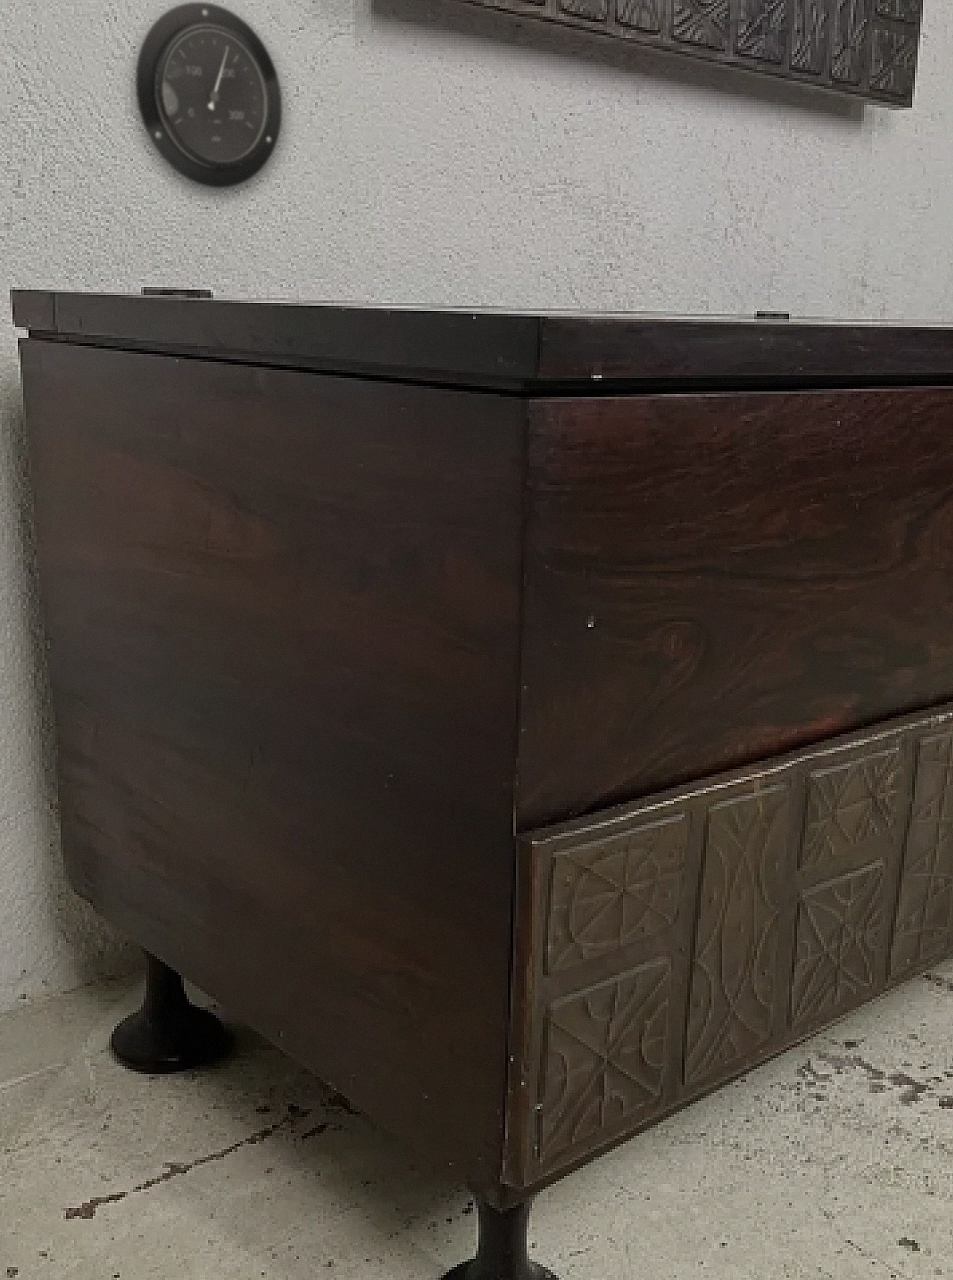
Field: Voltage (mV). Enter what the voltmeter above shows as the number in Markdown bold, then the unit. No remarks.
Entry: **180** mV
